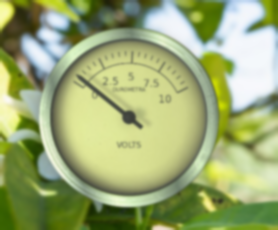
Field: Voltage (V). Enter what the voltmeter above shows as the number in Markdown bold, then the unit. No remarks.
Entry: **0.5** V
